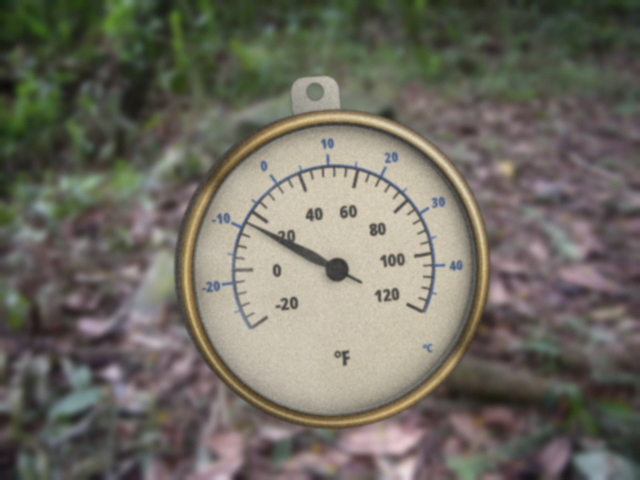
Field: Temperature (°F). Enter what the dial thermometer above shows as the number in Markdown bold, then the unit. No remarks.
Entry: **16** °F
